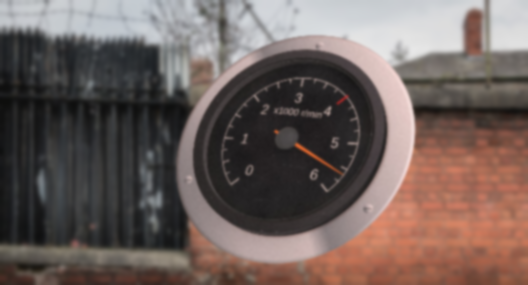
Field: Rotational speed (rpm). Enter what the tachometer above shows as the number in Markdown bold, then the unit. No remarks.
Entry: **5625** rpm
